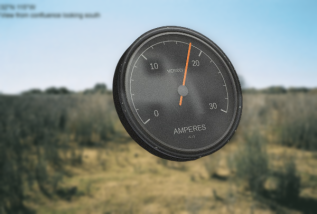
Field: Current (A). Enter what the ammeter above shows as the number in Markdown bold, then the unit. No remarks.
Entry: **18** A
